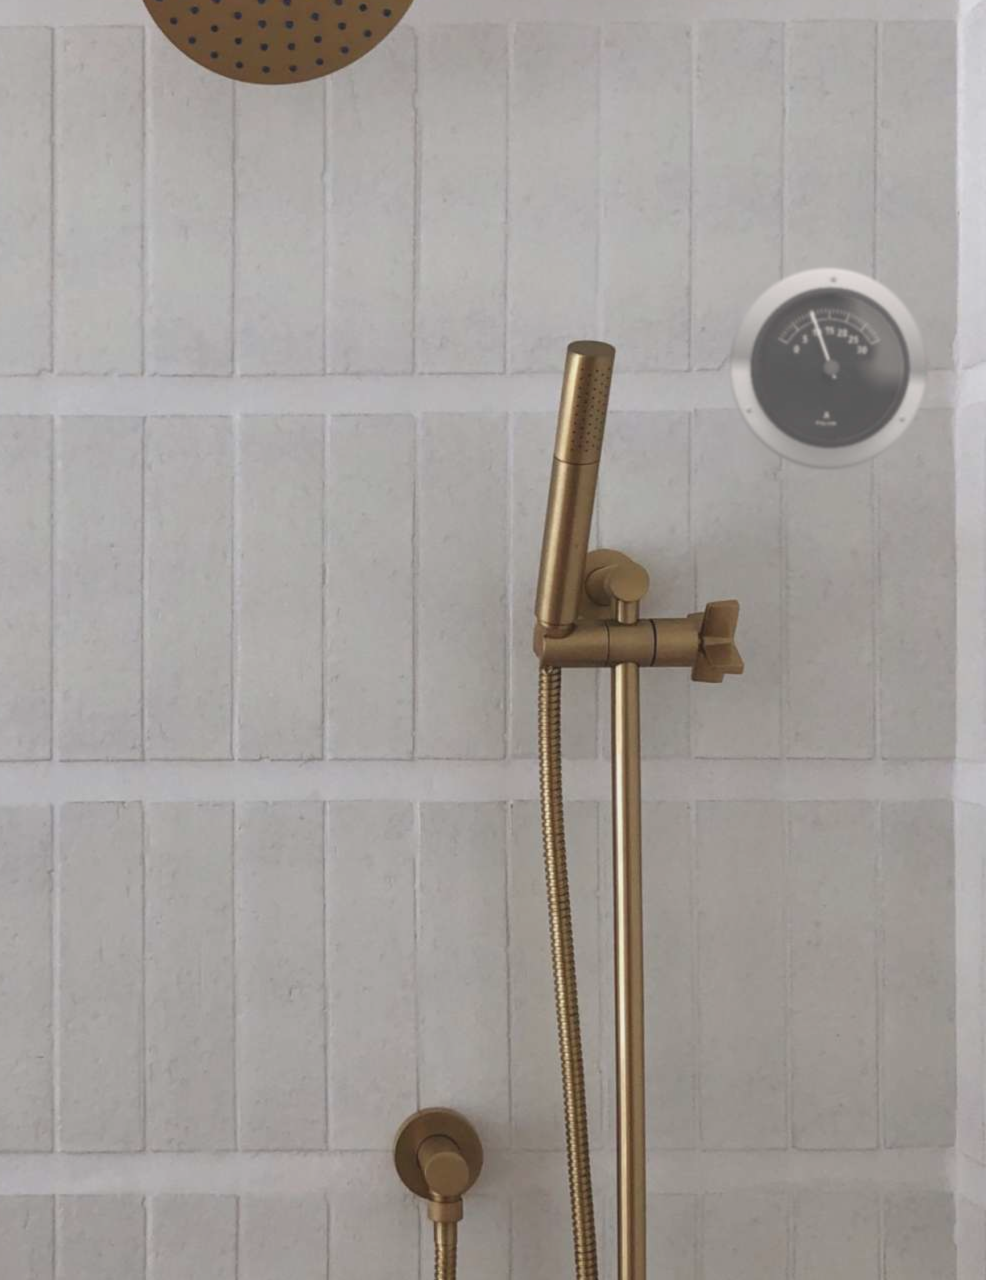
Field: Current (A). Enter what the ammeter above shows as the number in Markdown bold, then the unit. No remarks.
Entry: **10** A
